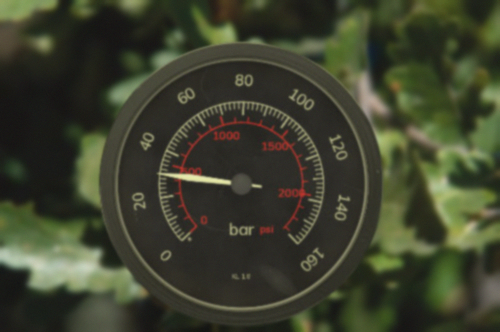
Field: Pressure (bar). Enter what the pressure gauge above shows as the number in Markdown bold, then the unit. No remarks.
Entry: **30** bar
